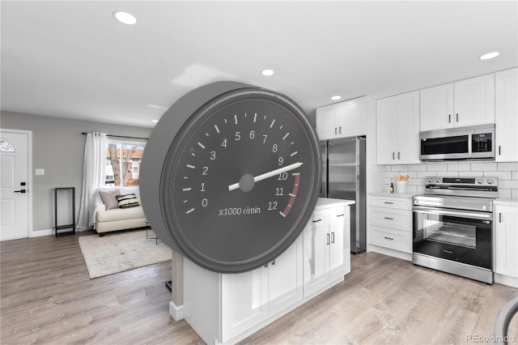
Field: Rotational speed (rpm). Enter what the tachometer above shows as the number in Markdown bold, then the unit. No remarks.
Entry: **9500** rpm
